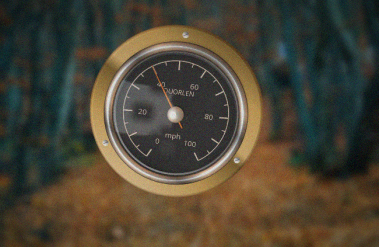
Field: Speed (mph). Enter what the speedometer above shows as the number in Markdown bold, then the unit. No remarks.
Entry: **40** mph
